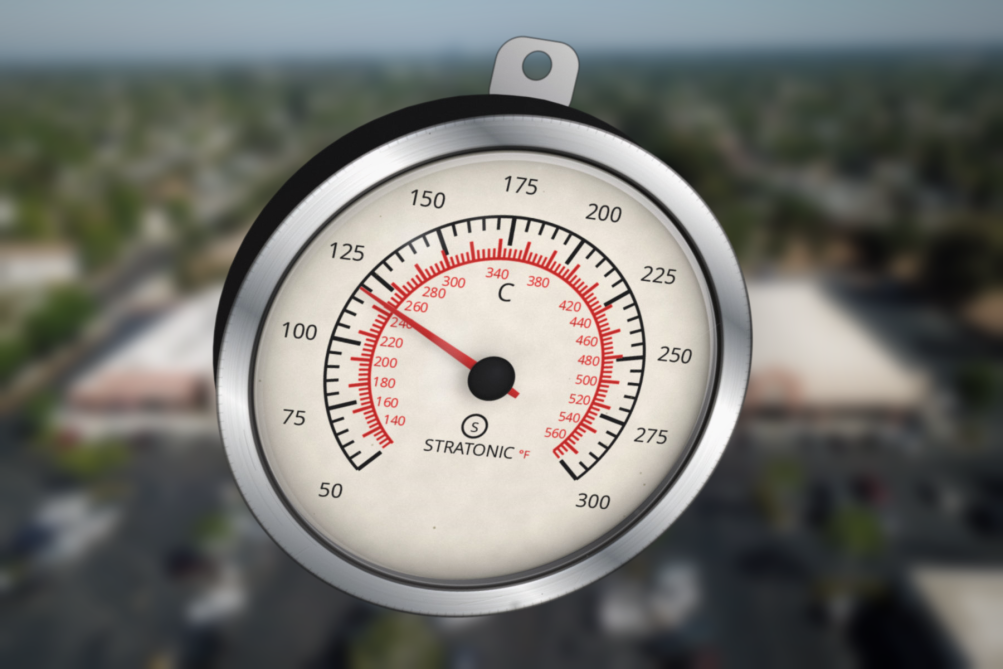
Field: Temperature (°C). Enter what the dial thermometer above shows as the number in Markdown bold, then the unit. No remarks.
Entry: **120** °C
